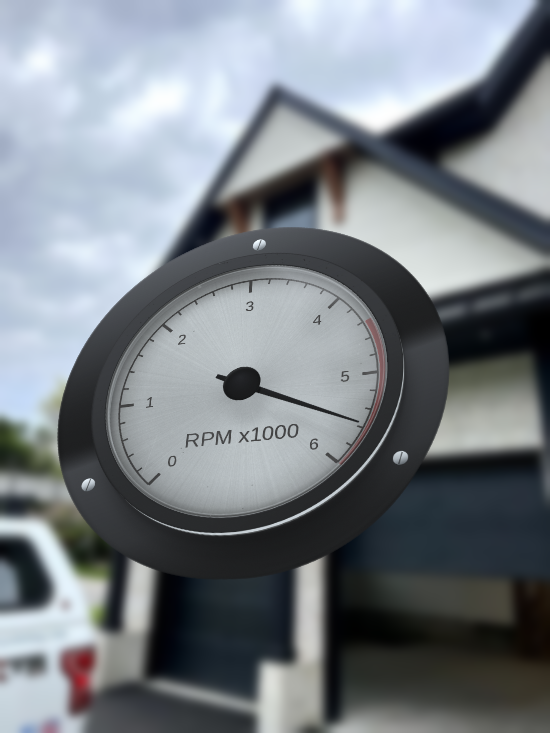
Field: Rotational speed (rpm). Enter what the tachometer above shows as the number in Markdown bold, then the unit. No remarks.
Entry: **5600** rpm
